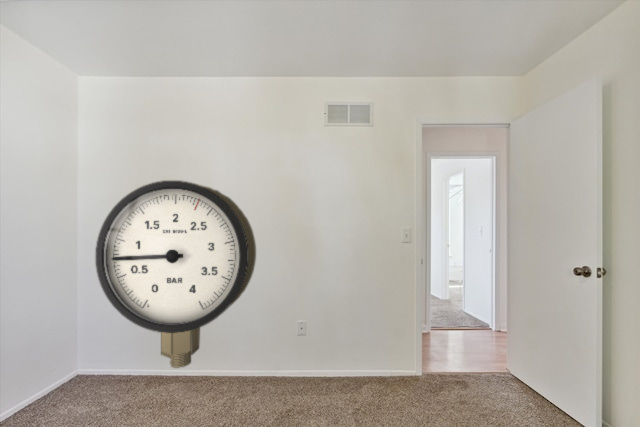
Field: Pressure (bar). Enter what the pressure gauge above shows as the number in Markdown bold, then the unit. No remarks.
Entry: **0.75** bar
